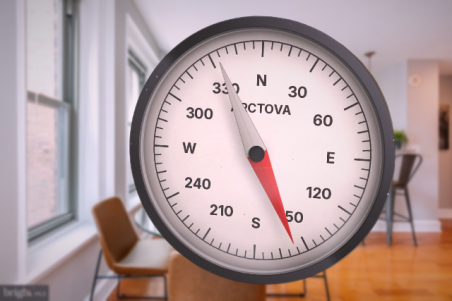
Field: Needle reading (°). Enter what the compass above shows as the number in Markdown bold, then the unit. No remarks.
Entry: **155** °
